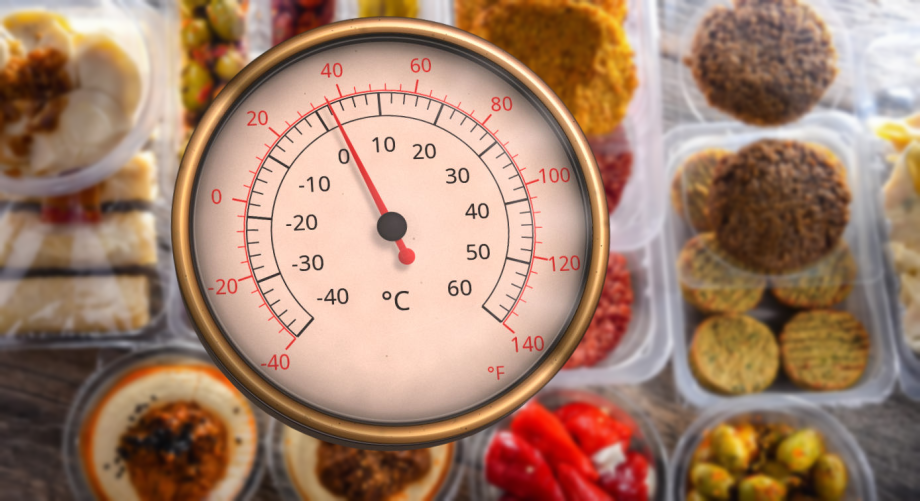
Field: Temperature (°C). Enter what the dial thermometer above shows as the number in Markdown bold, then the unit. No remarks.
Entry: **2** °C
